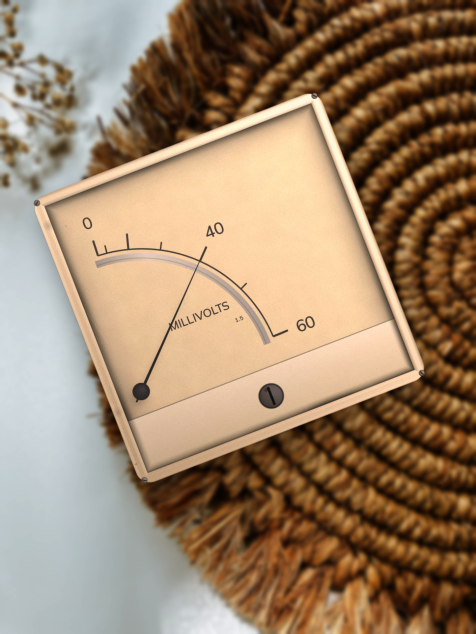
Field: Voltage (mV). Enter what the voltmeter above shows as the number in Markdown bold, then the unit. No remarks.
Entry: **40** mV
